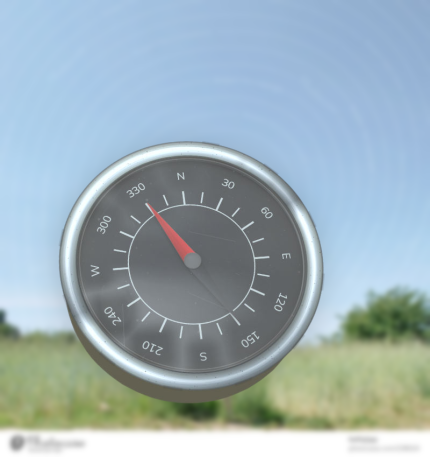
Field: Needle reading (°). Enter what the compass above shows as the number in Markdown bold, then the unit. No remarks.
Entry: **330** °
